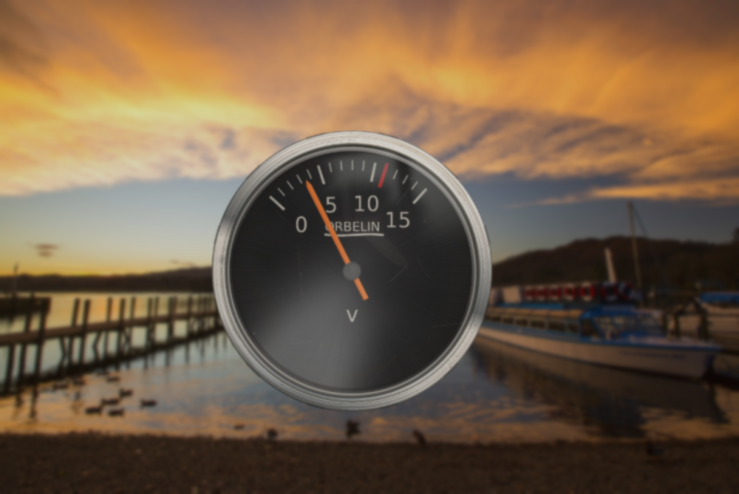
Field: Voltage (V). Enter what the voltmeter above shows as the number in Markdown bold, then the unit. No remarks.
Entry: **3.5** V
